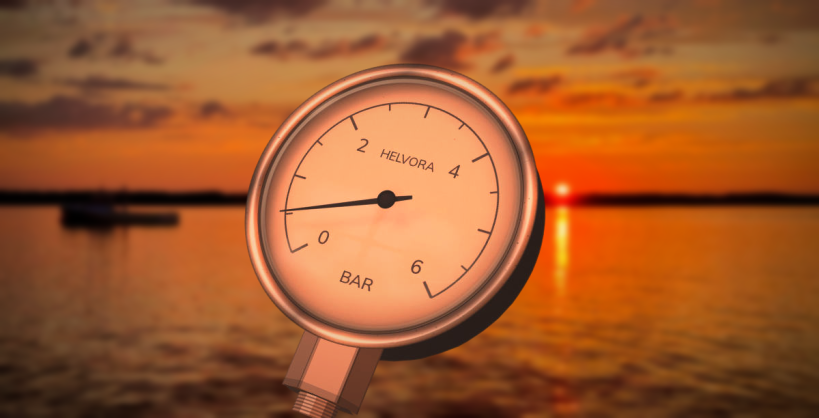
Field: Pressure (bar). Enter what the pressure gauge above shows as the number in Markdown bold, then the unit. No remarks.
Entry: **0.5** bar
